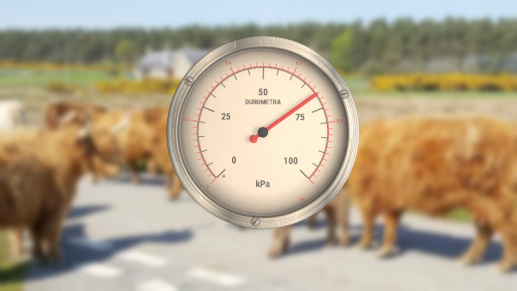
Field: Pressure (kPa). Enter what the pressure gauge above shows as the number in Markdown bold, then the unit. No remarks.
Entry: **70** kPa
